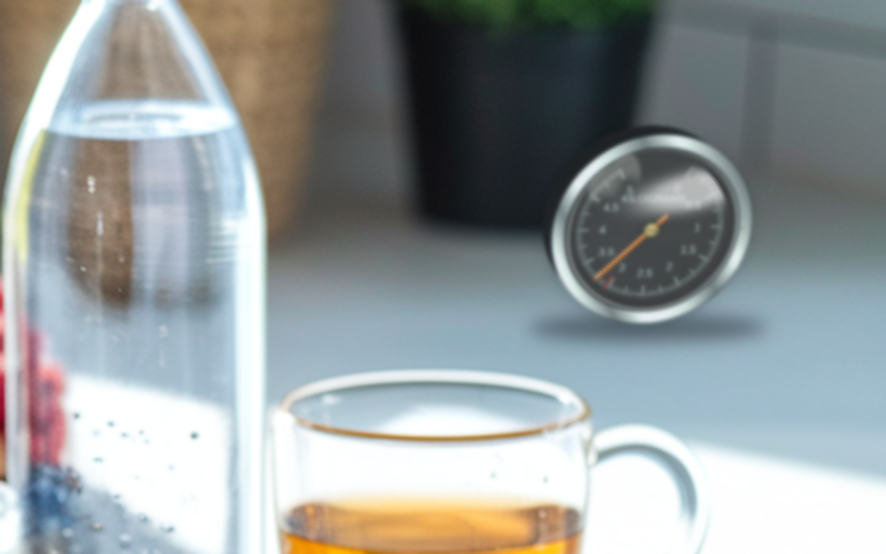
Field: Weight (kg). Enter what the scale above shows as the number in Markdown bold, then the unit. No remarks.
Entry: **3.25** kg
